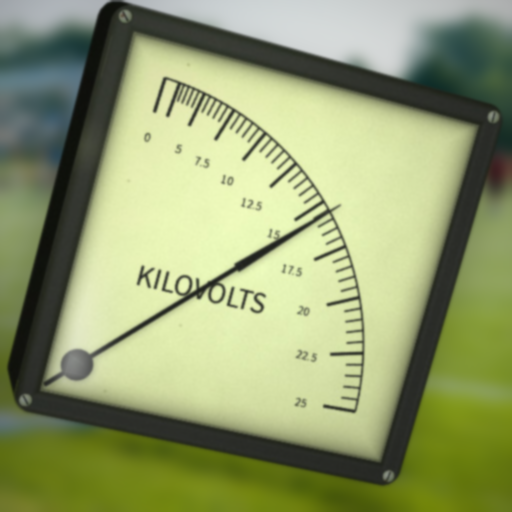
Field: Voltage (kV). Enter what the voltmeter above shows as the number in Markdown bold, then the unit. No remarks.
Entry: **15.5** kV
